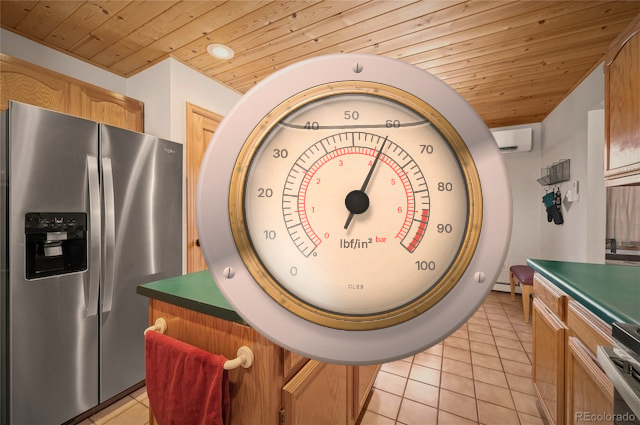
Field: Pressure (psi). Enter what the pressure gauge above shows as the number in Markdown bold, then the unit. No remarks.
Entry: **60** psi
